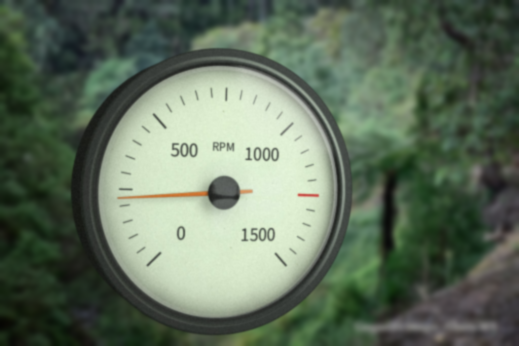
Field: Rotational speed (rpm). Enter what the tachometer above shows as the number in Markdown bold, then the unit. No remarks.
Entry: **225** rpm
